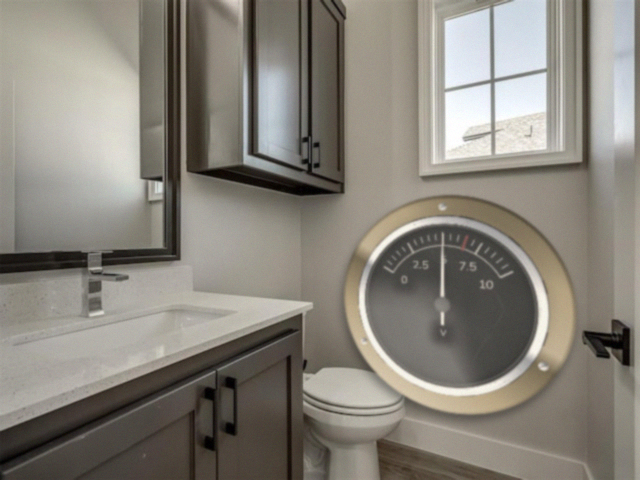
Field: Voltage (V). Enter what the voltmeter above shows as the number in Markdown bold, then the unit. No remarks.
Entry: **5** V
